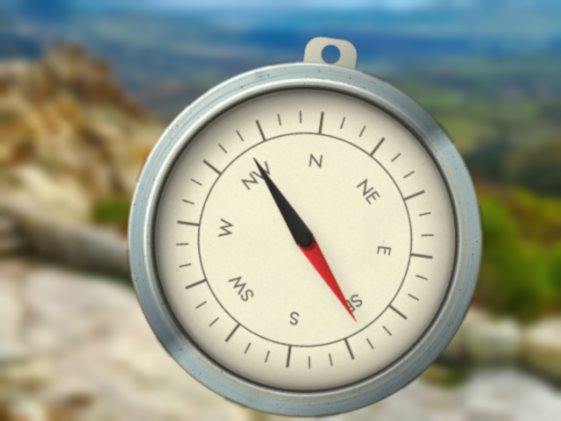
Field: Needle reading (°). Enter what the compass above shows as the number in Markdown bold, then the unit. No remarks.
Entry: **140** °
